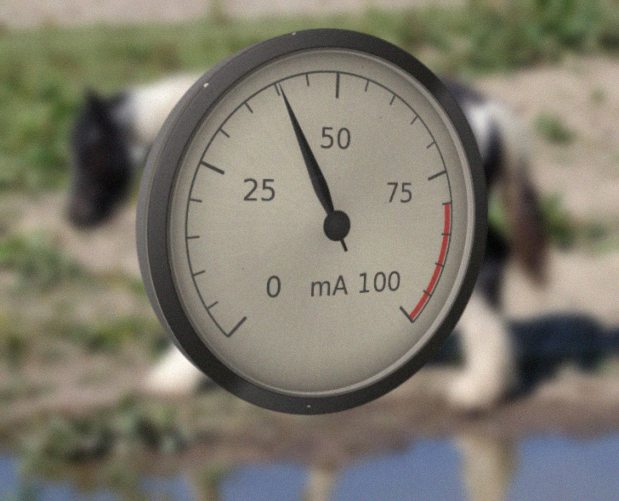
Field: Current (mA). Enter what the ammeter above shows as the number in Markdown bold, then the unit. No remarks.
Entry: **40** mA
